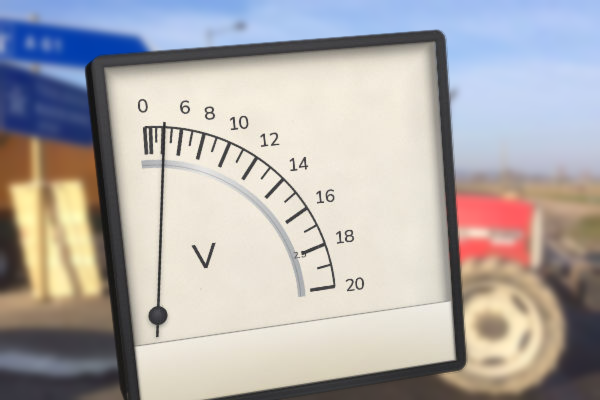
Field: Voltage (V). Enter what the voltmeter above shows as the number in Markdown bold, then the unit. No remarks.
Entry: **4** V
